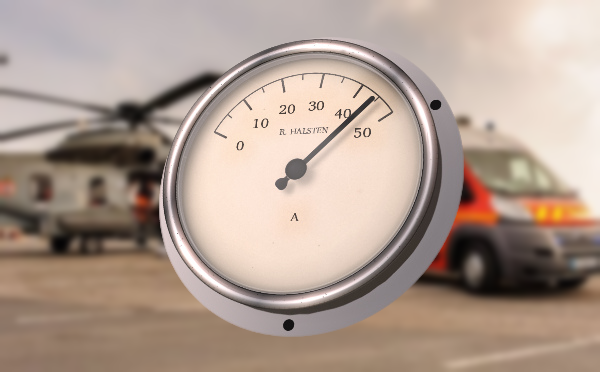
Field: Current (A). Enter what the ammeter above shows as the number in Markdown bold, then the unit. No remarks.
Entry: **45** A
